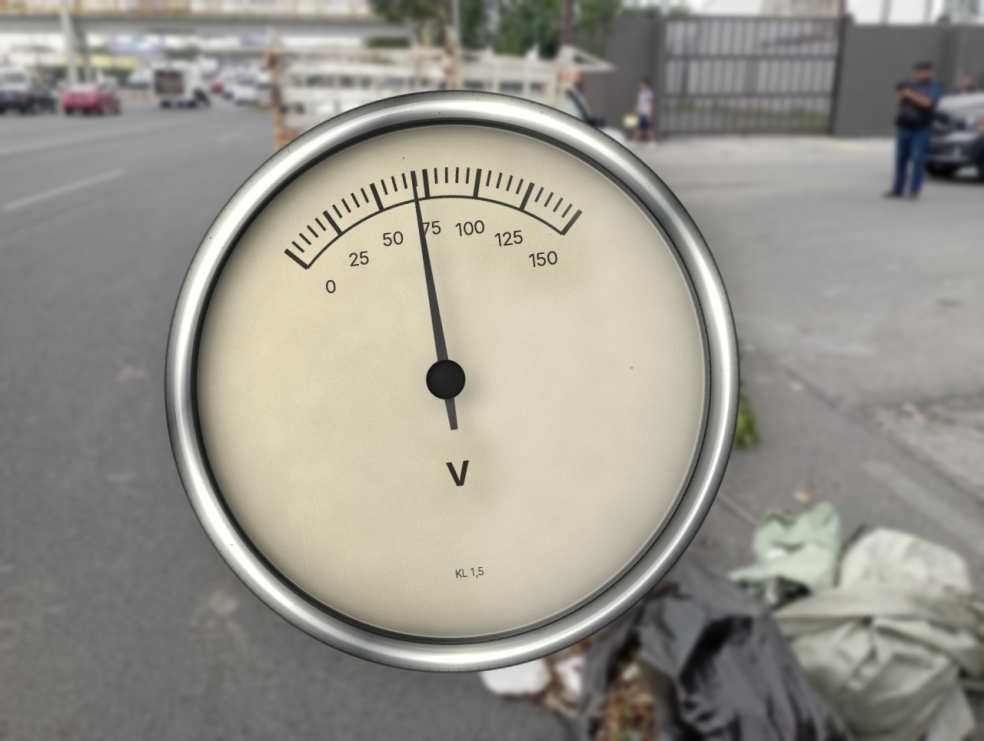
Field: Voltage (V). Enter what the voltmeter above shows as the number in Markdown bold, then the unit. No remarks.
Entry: **70** V
